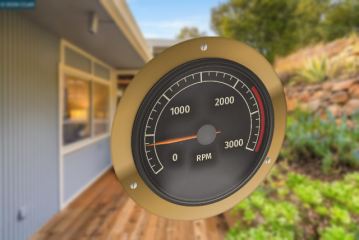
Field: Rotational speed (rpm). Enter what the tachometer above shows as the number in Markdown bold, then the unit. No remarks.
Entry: **400** rpm
